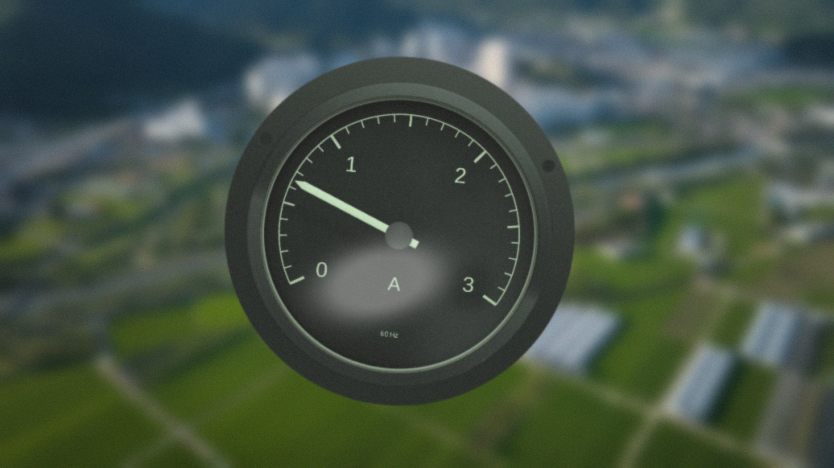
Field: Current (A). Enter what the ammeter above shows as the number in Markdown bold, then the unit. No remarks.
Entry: **0.65** A
